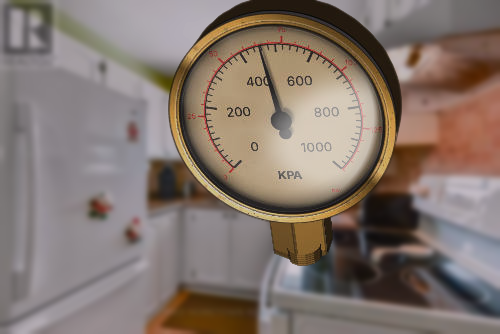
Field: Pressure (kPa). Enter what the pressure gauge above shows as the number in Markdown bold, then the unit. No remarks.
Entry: **460** kPa
